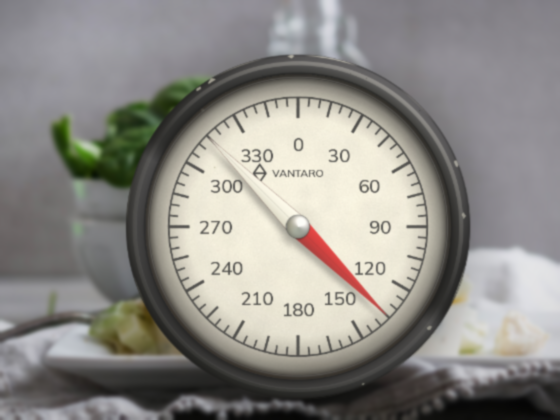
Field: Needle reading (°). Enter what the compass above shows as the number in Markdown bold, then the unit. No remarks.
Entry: **135** °
